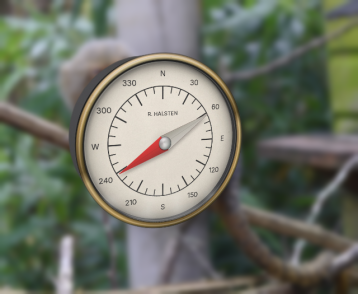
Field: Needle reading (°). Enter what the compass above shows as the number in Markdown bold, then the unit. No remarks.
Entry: **240** °
